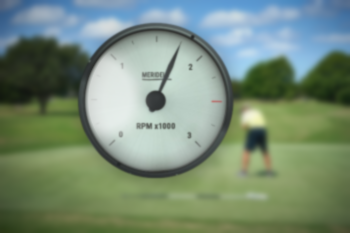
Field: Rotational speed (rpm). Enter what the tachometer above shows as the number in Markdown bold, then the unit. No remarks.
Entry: **1750** rpm
